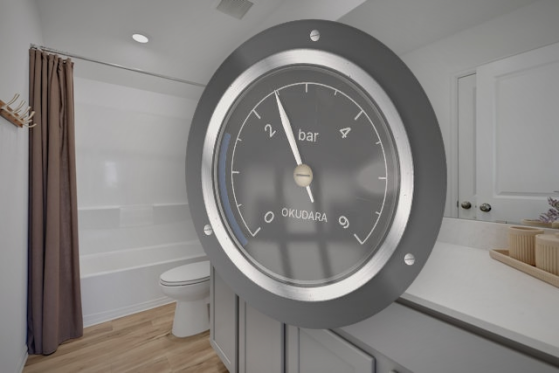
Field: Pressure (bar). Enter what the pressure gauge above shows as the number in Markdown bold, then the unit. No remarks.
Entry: **2.5** bar
